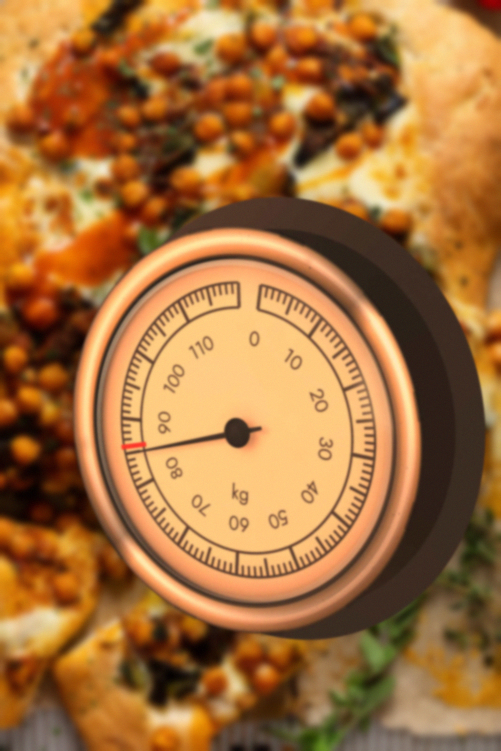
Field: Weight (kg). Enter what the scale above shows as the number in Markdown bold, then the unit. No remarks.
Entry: **85** kg
